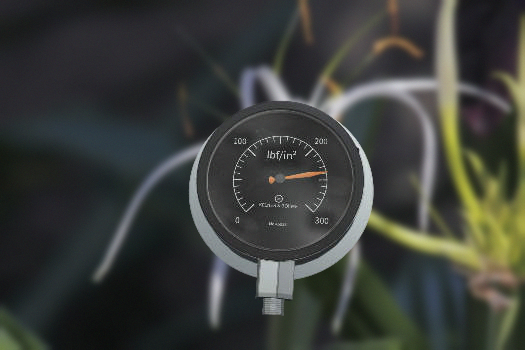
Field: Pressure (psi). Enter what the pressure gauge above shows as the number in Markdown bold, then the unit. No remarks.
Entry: **240** psi
